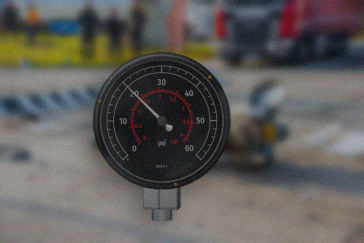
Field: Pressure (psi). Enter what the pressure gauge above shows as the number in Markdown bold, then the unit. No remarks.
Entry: **20** psi
